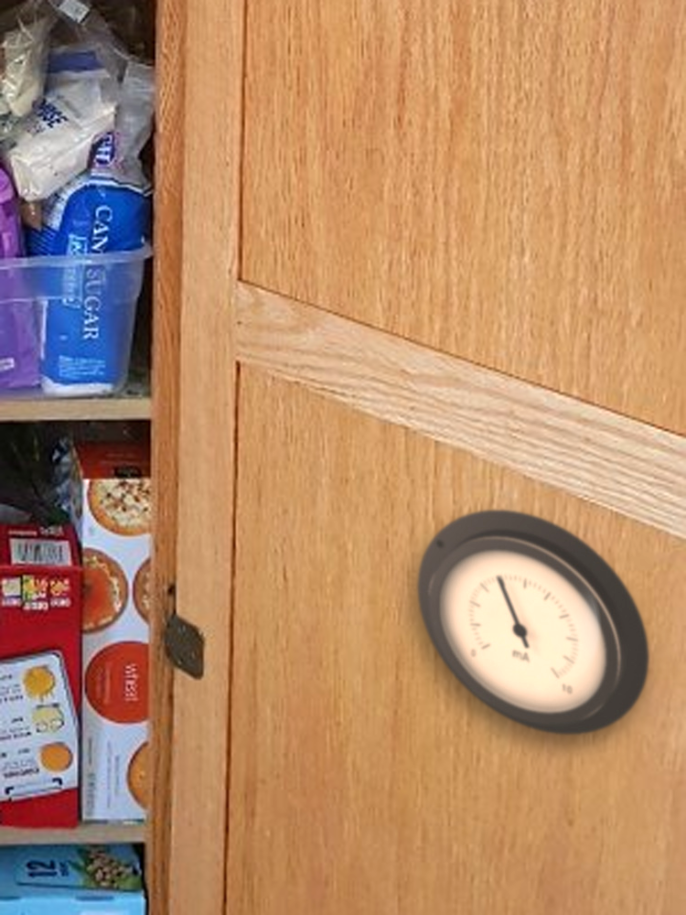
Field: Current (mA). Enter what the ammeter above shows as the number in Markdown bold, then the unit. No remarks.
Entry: **4** mA
